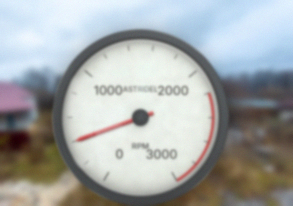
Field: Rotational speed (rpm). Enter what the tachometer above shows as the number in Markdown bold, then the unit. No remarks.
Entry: **400** rpm
